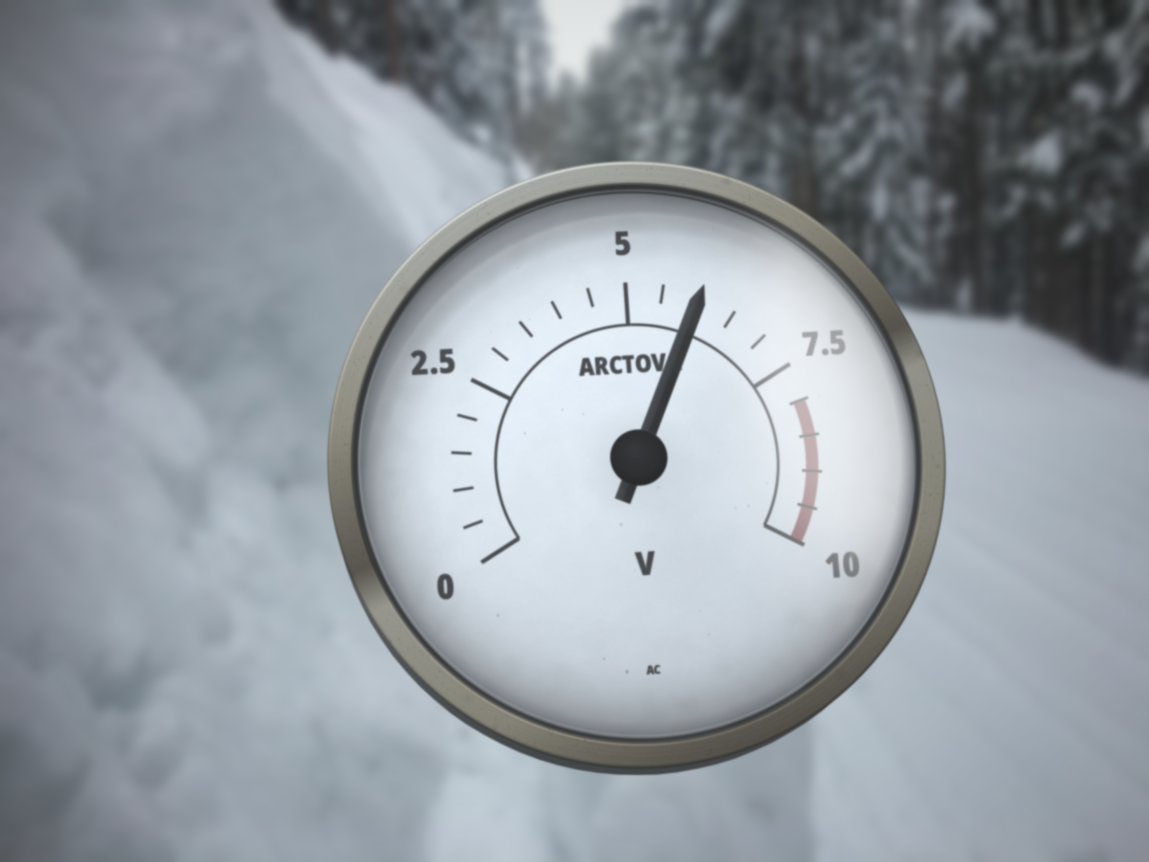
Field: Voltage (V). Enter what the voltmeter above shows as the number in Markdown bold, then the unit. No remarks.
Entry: **6** V
